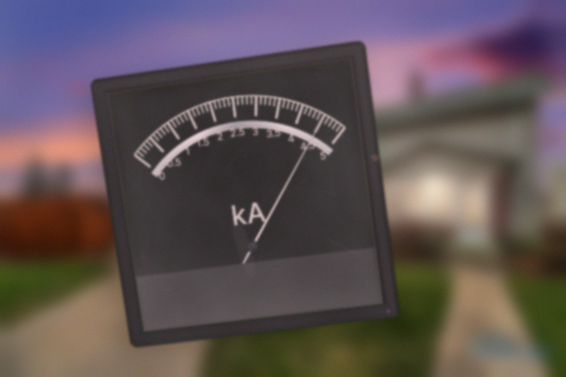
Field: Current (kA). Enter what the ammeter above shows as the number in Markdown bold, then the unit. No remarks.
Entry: **4.5** kA
